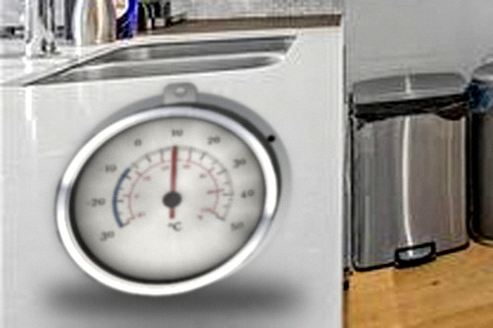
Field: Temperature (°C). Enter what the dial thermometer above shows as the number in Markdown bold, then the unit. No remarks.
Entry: **10** °C
